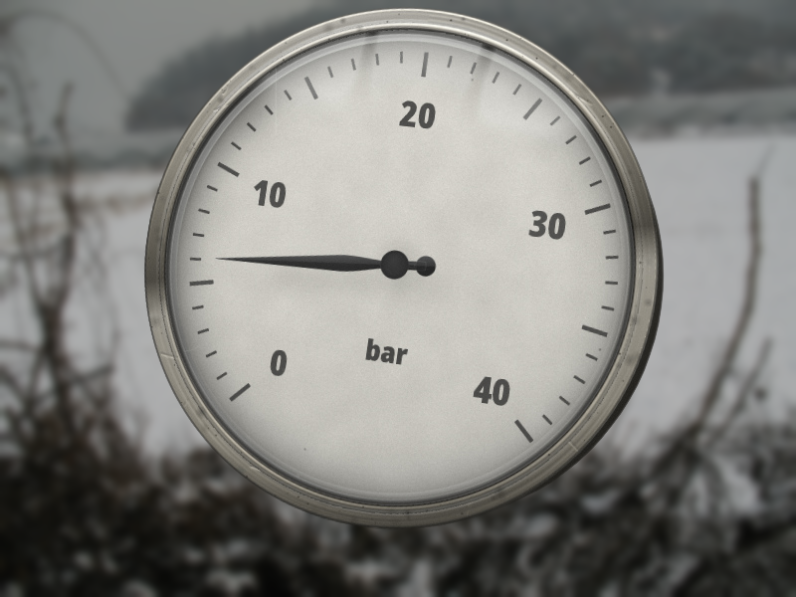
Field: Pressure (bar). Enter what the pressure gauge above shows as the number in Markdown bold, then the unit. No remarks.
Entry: **6** bar
